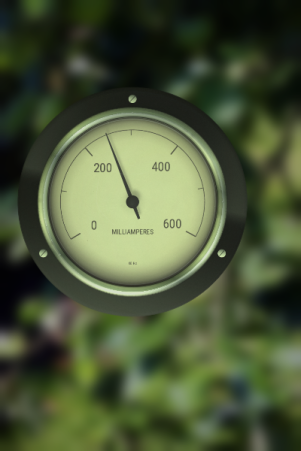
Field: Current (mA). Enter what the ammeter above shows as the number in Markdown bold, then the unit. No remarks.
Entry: **250** mA
